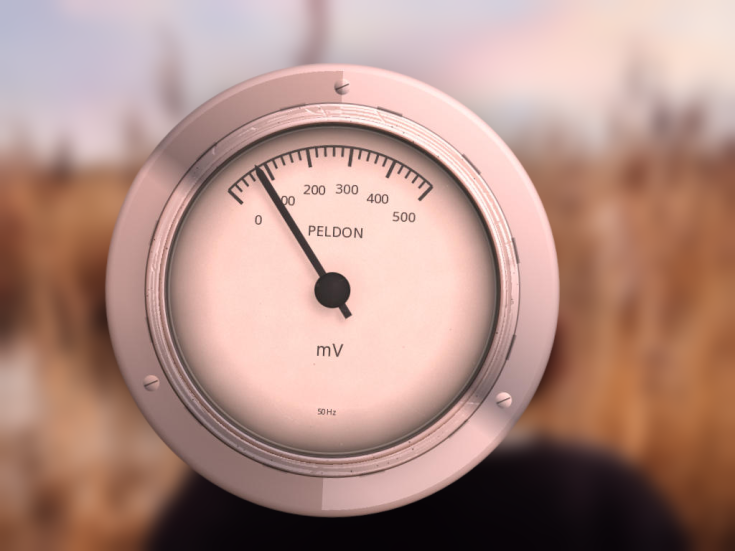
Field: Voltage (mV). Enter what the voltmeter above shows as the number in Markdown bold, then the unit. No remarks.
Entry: **80** mV
